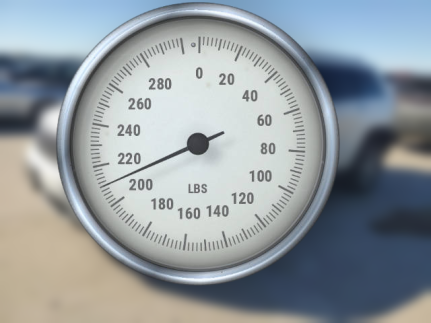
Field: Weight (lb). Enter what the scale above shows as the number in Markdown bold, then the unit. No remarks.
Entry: **210** lb
